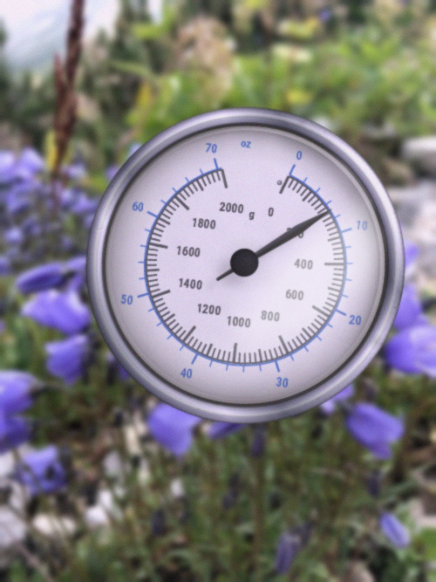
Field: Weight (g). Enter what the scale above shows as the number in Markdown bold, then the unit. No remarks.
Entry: **200** g
